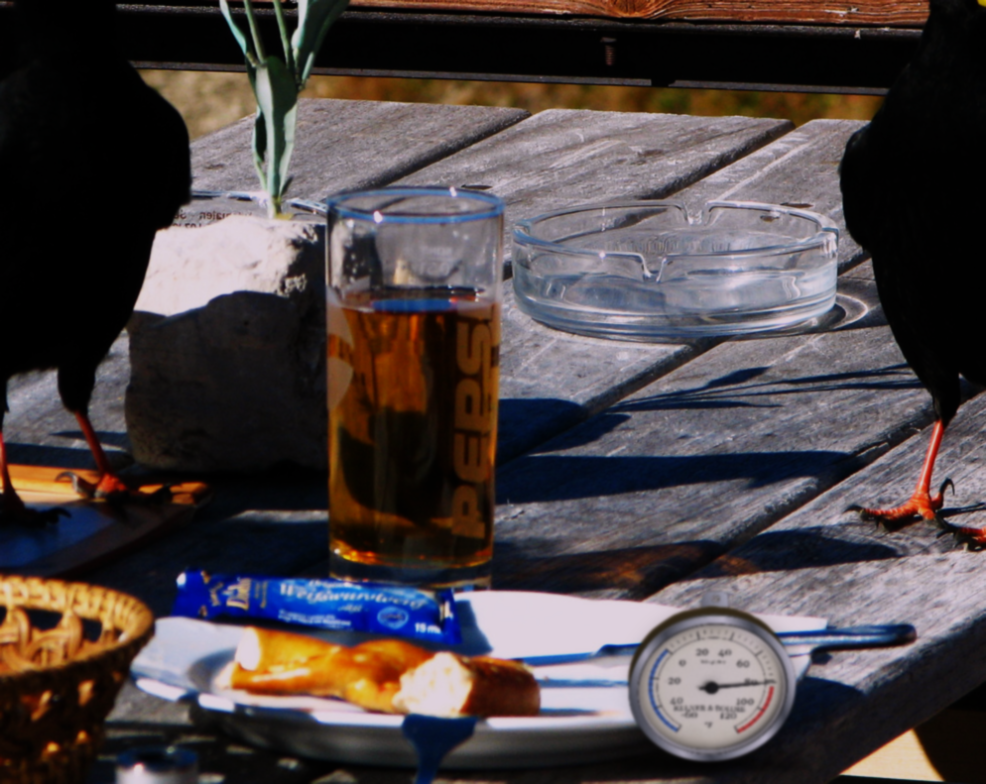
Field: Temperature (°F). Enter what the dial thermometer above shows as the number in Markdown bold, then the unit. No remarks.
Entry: **80** °F
